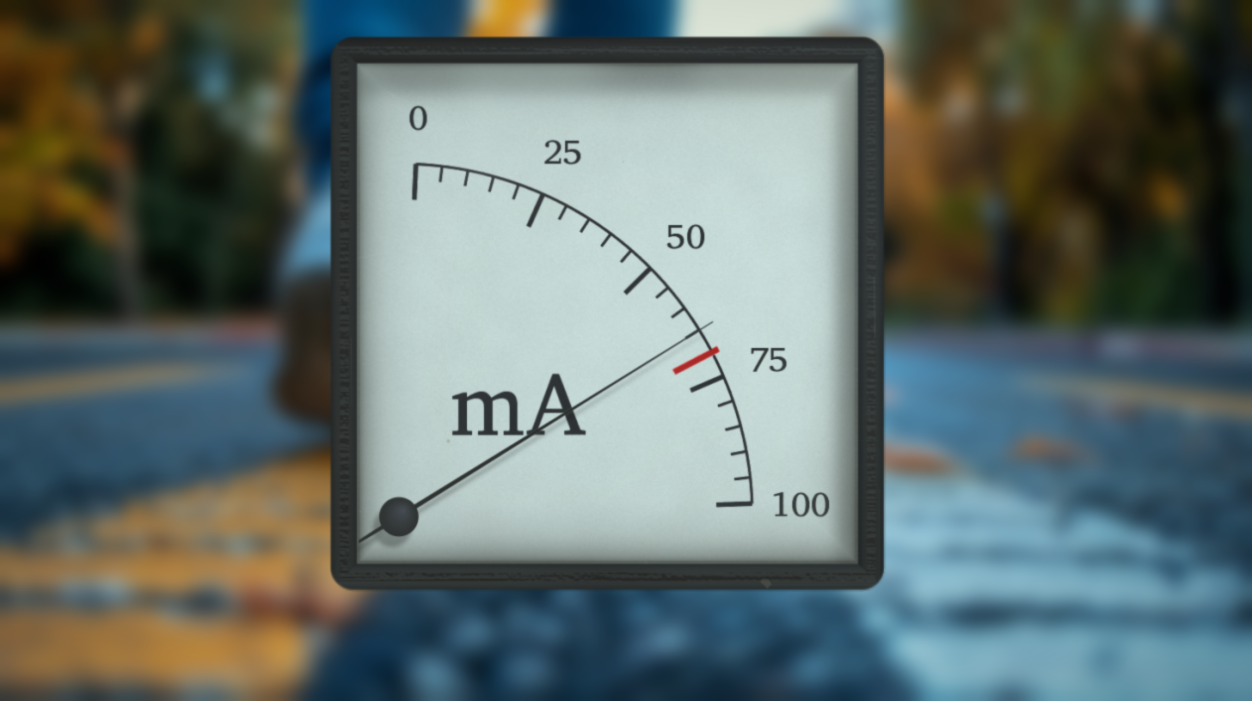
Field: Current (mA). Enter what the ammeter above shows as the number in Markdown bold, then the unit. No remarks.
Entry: **65** mA
